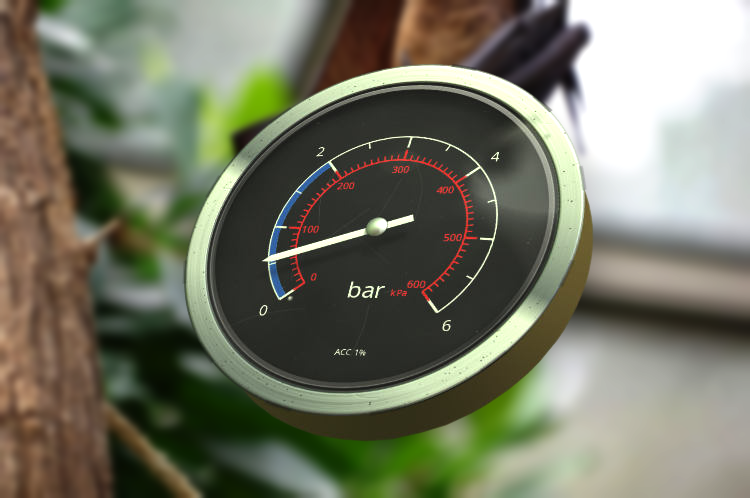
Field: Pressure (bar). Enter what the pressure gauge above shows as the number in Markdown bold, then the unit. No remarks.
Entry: **0.5** bar
